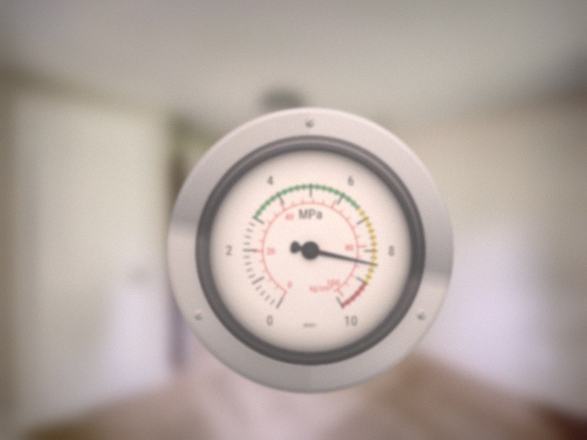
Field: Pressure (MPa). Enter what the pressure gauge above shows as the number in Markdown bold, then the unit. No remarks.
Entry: **8.4** MPa
